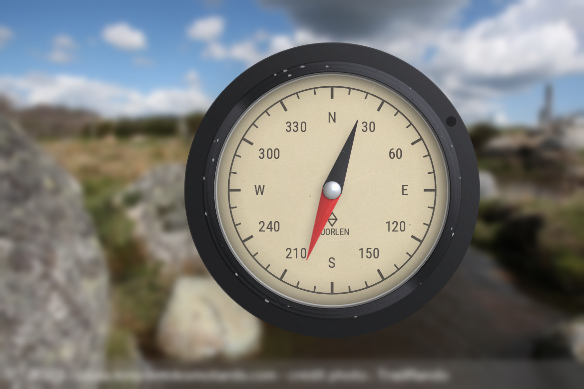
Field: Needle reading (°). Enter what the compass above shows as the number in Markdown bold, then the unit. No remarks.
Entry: **200** °
